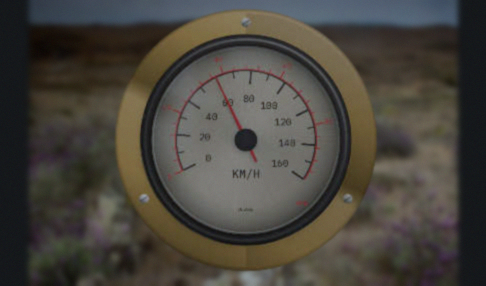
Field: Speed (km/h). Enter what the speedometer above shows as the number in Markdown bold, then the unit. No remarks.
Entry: **60** km/h
